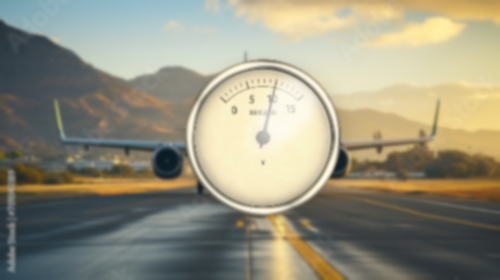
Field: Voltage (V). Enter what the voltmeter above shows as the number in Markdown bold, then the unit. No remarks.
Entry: **10** V
